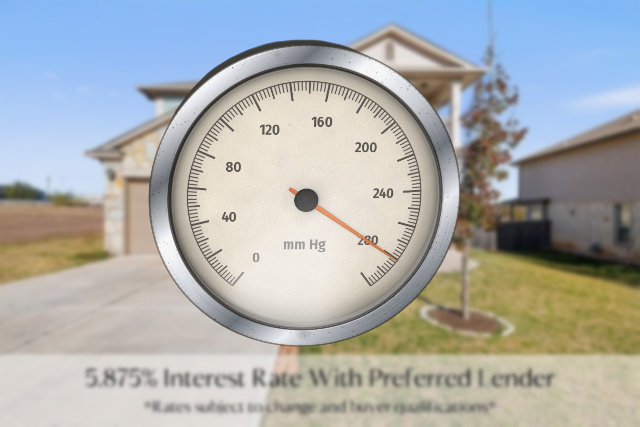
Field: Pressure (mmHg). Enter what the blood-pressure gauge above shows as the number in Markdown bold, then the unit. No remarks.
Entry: **280** mmHg
